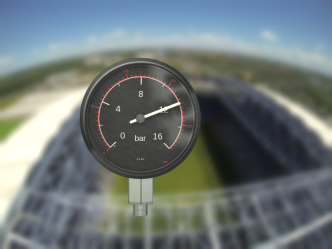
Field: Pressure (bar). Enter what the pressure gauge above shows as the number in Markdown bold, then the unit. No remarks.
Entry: **12** bar
